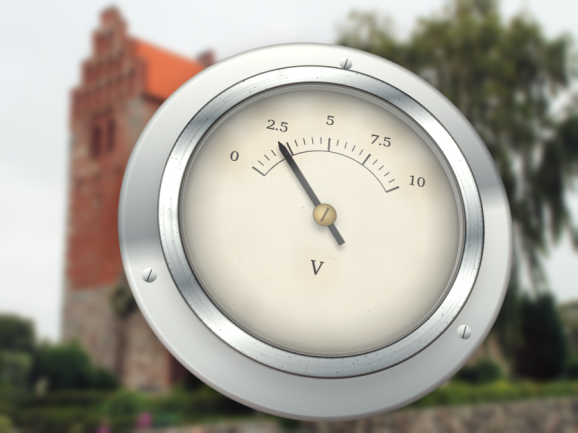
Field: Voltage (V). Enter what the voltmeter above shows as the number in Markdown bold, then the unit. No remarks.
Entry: **2** V
